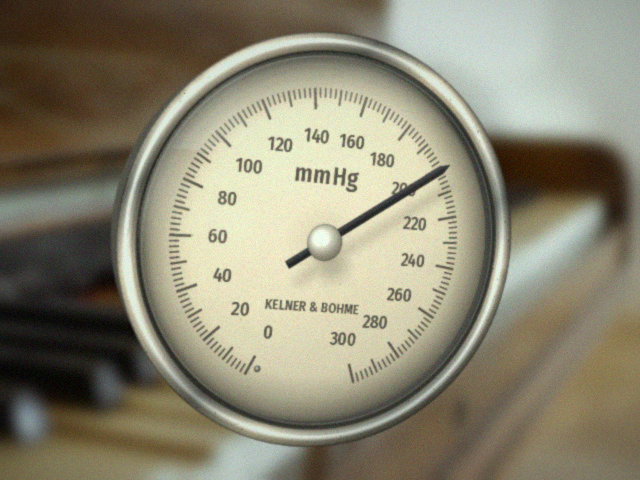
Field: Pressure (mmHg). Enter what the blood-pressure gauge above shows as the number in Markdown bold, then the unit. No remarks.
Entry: **200** mmHg
